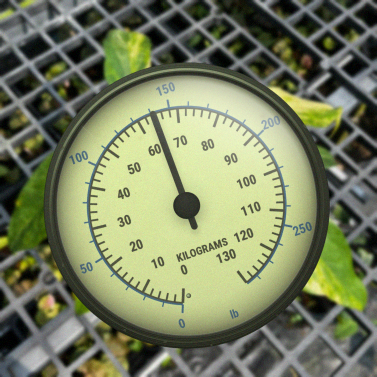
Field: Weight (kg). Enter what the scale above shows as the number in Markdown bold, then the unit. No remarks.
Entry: **64** kg
